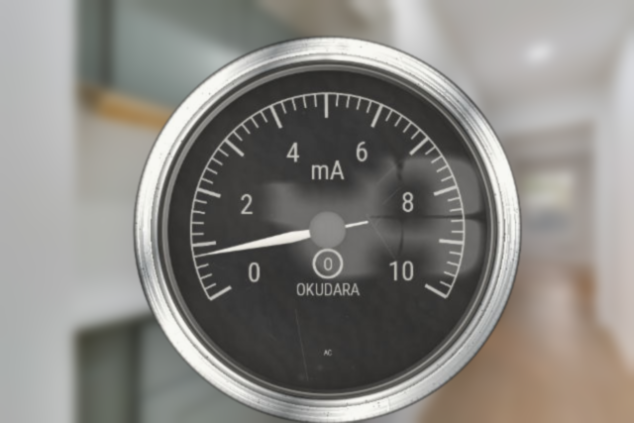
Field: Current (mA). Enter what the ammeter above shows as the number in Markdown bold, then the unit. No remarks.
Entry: **0.8** mA
